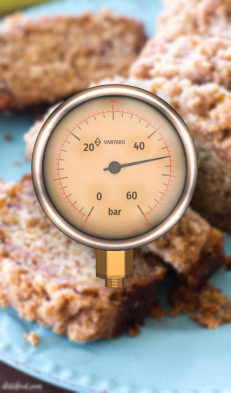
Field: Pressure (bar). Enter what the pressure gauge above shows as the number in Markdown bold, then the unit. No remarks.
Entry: **46** bar
